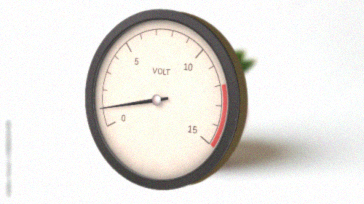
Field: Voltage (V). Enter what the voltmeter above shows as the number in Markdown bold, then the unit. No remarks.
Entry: **1** V
